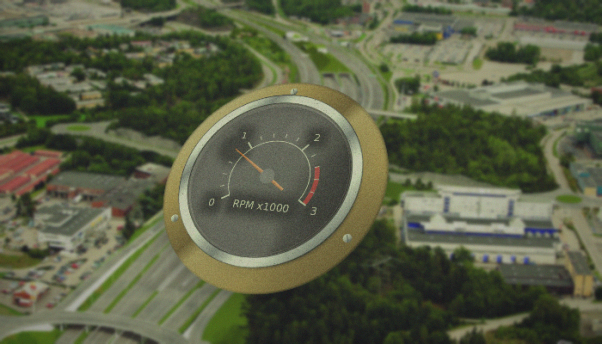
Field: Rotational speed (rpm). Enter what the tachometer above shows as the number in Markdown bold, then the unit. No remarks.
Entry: **800** rpm
